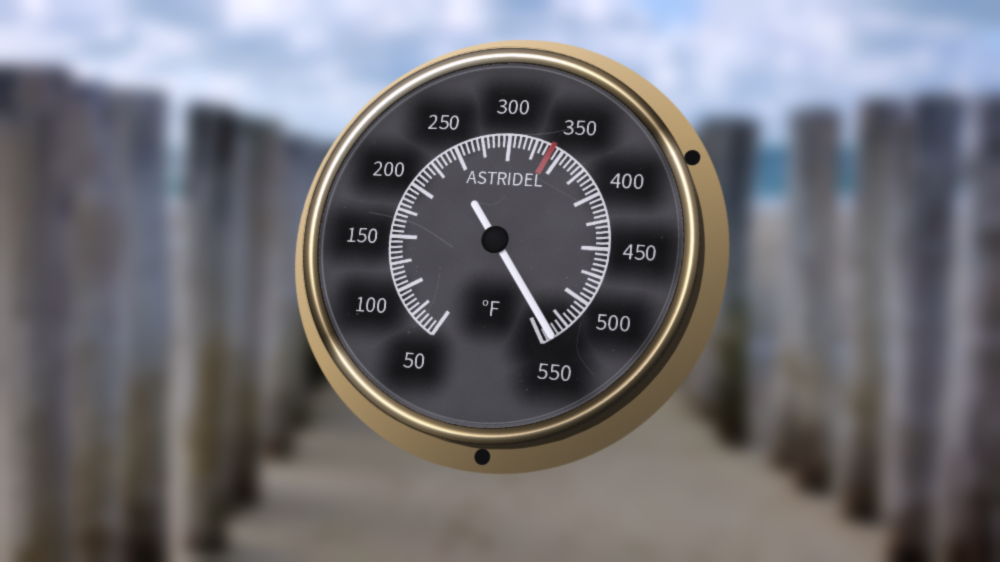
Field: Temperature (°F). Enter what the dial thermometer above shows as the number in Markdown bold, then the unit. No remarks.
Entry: **540** °F
